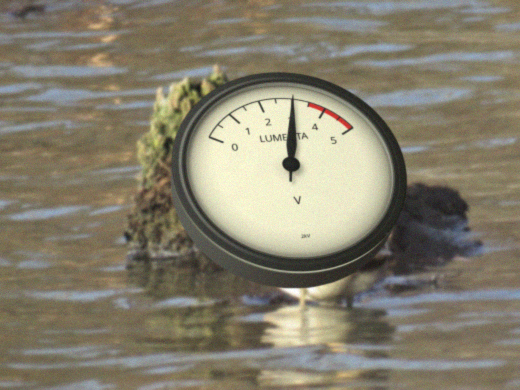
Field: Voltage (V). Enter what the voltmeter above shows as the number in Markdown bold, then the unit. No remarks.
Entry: **3** V
